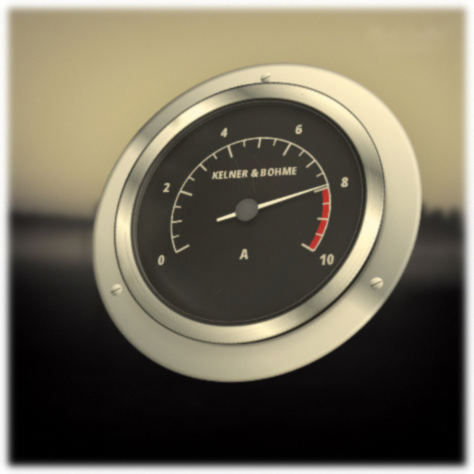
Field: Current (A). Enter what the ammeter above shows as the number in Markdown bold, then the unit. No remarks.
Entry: **8** A
